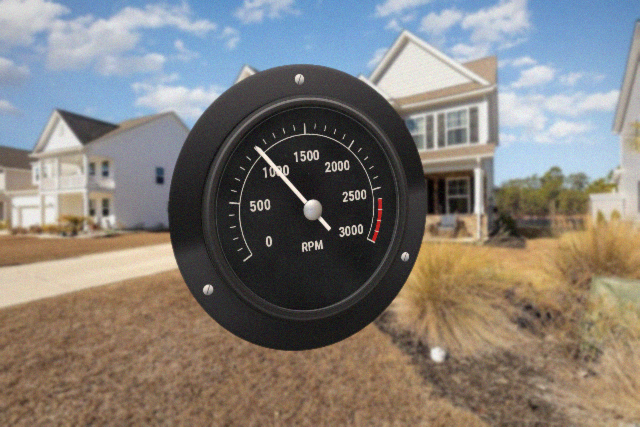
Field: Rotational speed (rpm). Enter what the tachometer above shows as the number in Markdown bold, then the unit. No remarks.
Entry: **1000** rpm
